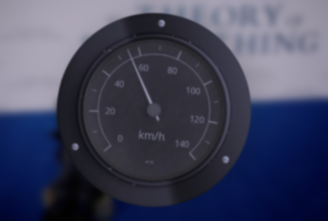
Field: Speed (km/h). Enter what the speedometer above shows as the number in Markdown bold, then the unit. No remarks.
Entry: **55** km/h
